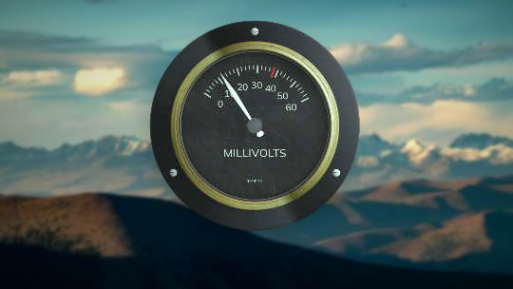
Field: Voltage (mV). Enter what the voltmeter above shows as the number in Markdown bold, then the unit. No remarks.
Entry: **12** mV
